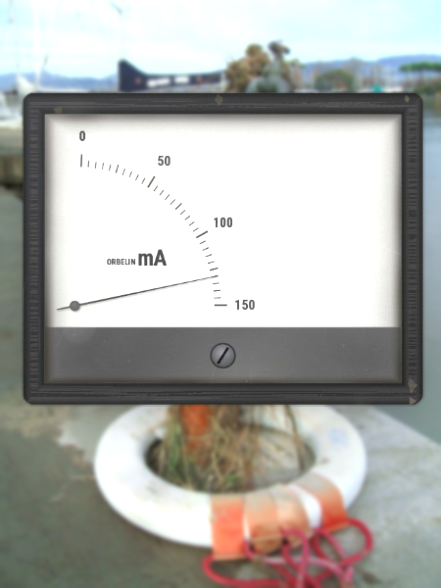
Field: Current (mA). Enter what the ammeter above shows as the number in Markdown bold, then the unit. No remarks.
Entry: **130** mA
